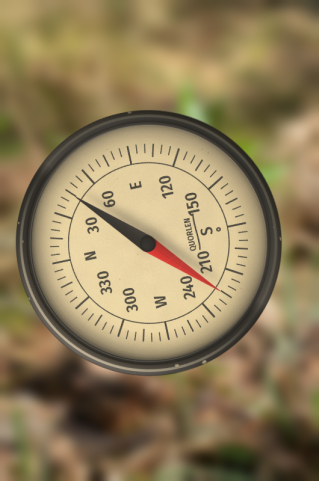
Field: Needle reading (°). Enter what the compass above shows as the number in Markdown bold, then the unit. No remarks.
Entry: **225** °
